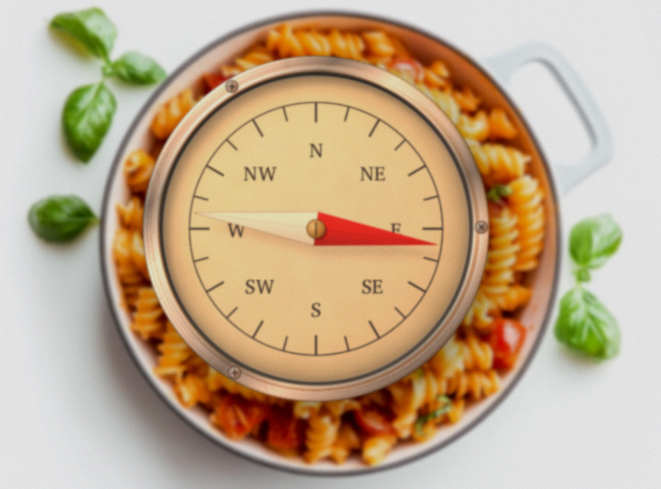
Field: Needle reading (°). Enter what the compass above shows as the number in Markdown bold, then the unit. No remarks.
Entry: **97.5** °
